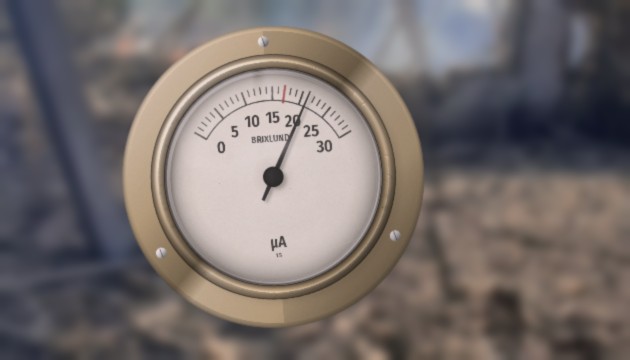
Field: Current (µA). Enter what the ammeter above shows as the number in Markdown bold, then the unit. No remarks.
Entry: **21** µA
